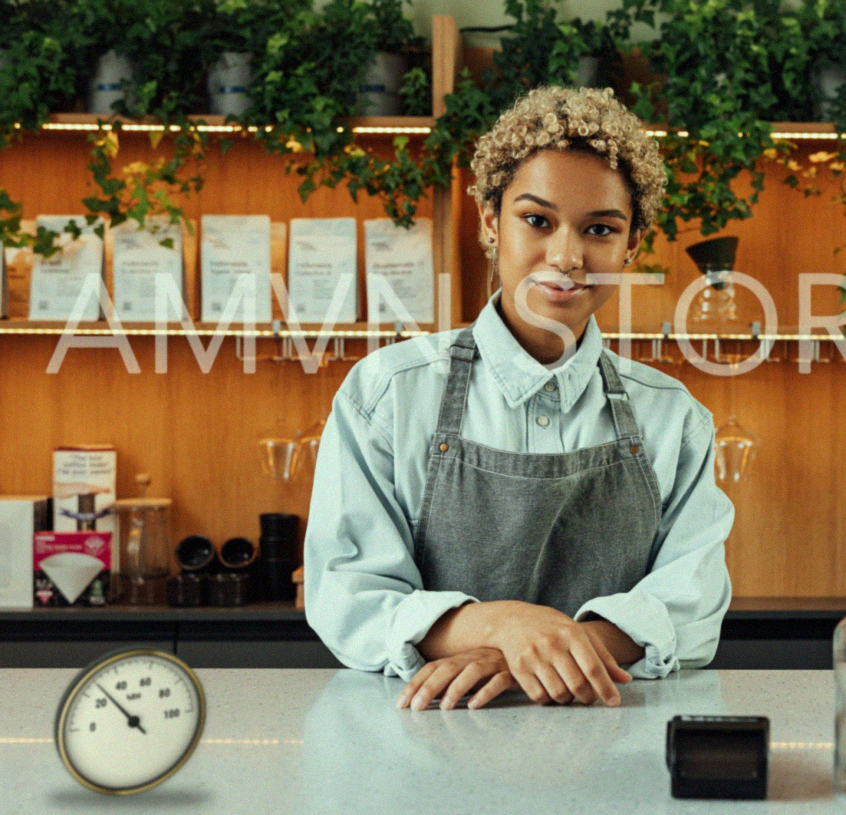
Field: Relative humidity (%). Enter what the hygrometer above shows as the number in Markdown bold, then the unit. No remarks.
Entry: **28** %
